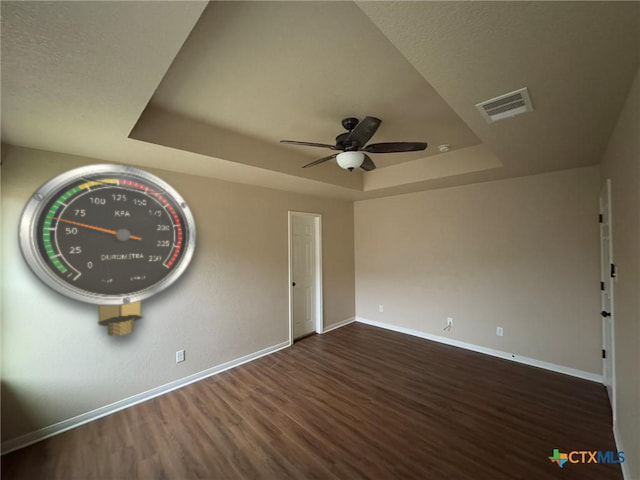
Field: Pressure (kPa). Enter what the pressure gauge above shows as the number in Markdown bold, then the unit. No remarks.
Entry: **60** kPa
